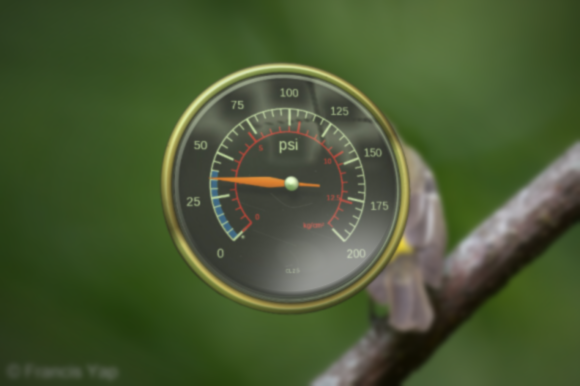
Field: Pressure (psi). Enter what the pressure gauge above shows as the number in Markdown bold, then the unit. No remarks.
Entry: **35** psi
